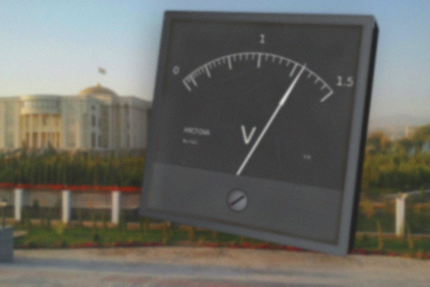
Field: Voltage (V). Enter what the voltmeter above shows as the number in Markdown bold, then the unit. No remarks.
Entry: **1.3** V
